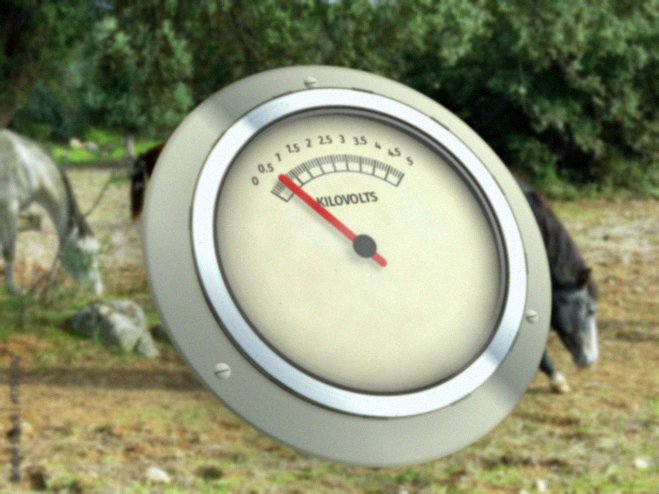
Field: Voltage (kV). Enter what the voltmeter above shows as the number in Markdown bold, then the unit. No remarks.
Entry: **0.5** kV
